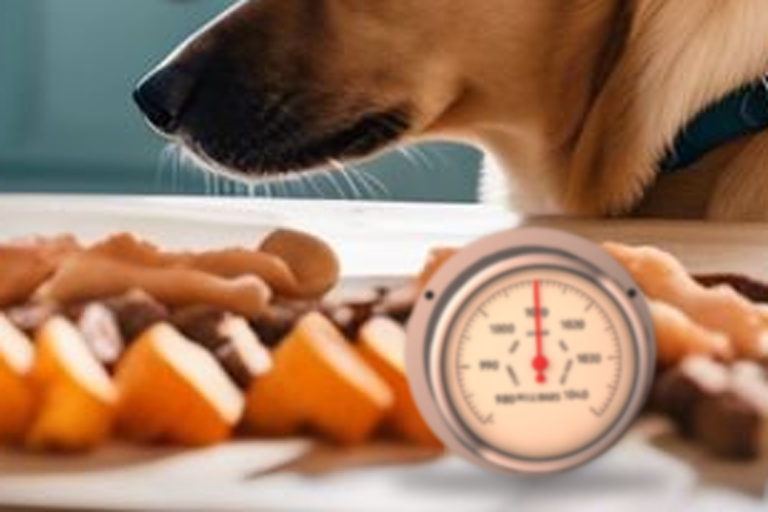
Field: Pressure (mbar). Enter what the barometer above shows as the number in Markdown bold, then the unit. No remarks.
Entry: **1010** mbar
